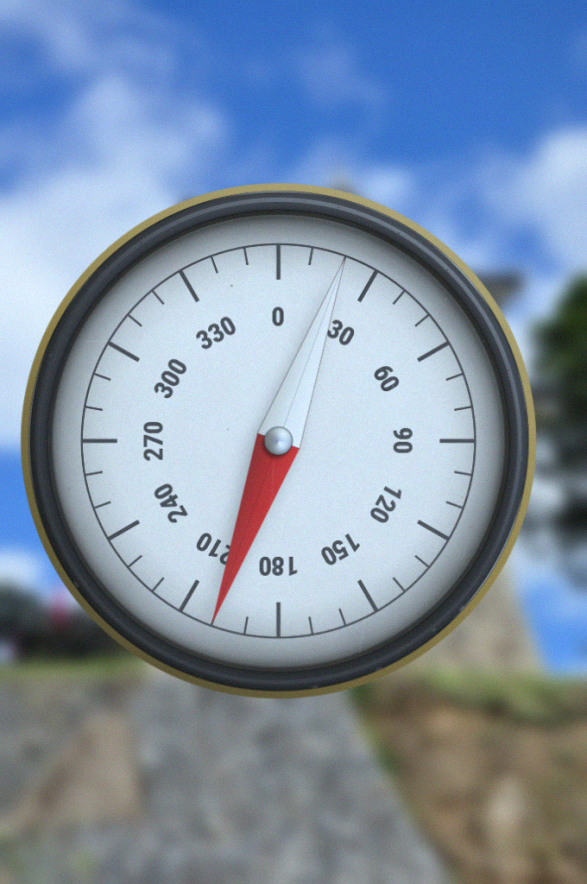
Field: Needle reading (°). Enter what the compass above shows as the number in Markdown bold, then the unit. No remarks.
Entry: **200** °
